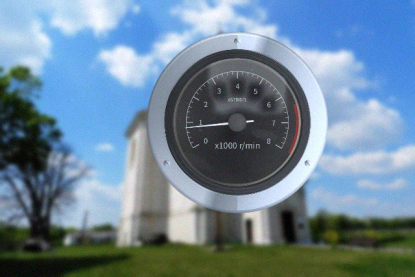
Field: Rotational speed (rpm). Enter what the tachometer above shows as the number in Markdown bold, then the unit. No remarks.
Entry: **800** rpm
